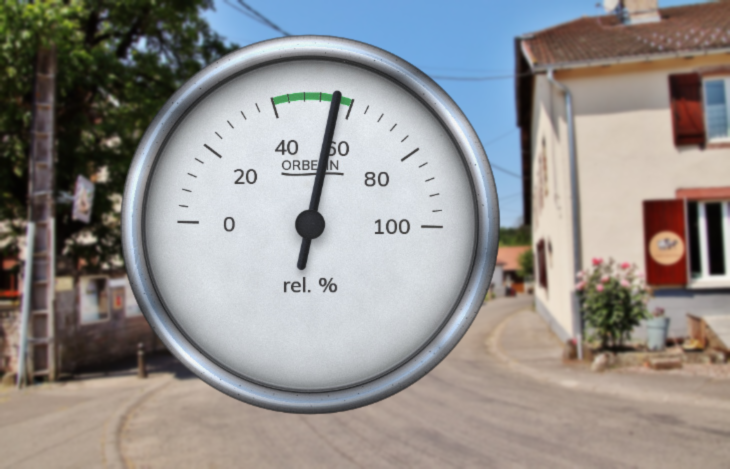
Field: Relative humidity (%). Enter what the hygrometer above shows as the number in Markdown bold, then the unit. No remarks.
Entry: **56** %
